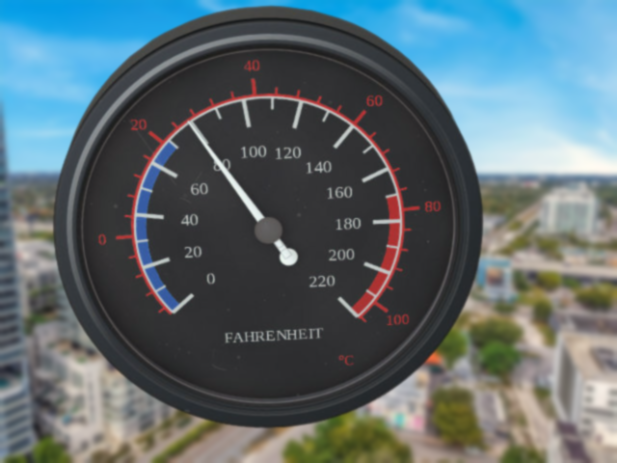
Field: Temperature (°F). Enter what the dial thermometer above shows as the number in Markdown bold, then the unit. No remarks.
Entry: **80** °F
